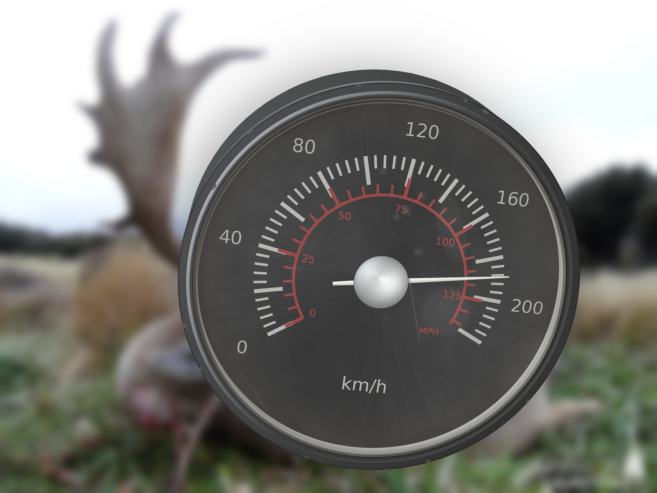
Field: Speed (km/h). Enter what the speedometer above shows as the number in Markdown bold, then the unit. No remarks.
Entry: **188** km/h
